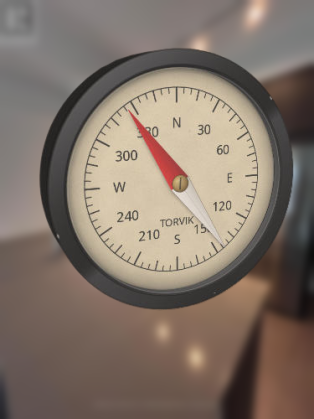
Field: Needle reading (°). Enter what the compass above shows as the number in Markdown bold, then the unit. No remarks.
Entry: **325** °
